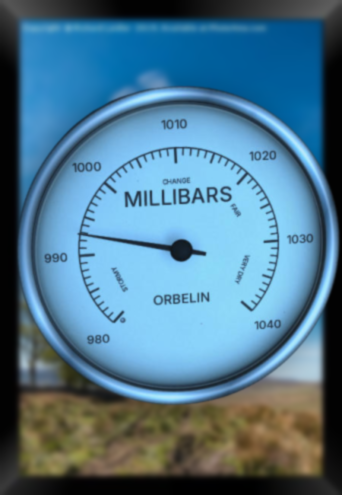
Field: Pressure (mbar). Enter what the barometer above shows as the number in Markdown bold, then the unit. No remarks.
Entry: **993** mbar
